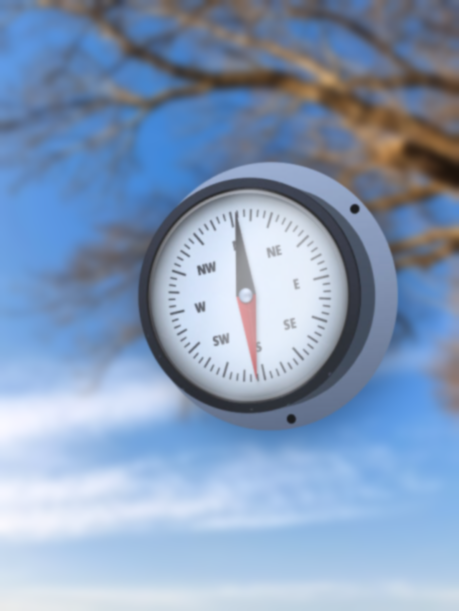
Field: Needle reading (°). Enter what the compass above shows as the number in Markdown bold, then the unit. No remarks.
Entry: **185** °
